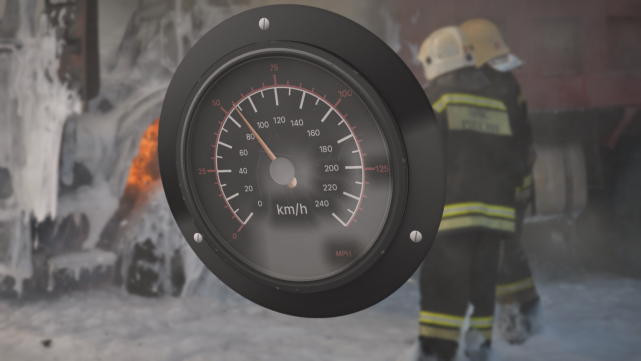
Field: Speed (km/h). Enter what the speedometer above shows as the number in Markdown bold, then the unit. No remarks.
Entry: **90** km/h
